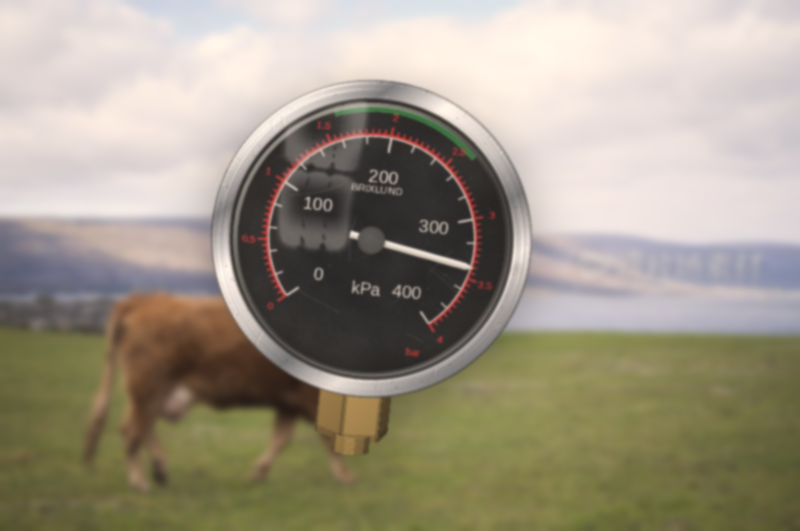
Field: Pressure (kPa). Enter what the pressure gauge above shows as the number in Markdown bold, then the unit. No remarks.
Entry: **340** kPa
